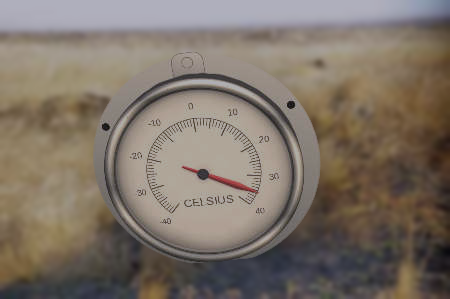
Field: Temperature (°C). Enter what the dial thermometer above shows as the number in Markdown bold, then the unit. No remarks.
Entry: **35** °C
